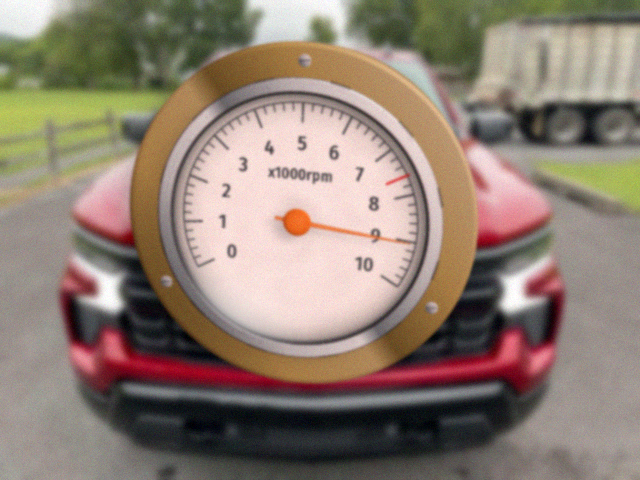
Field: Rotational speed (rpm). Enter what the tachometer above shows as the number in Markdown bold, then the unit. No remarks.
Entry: **9000** rpm
